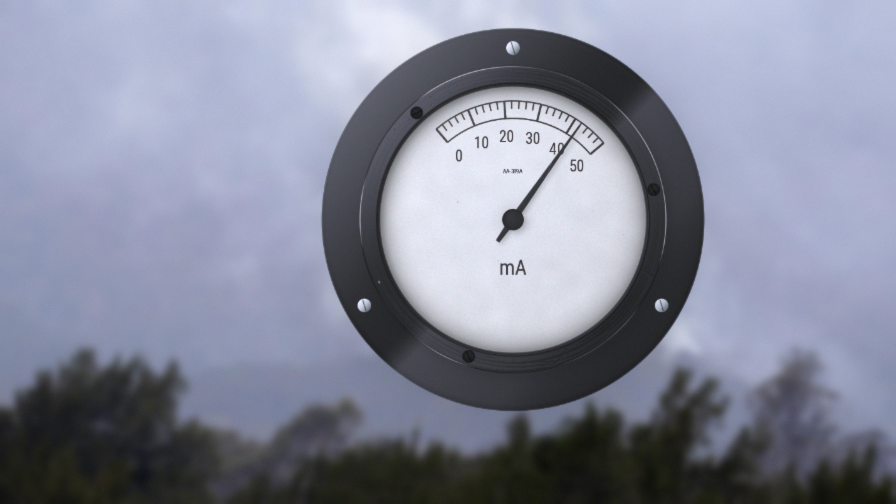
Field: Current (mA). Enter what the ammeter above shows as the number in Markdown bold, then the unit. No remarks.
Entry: **42** mA
